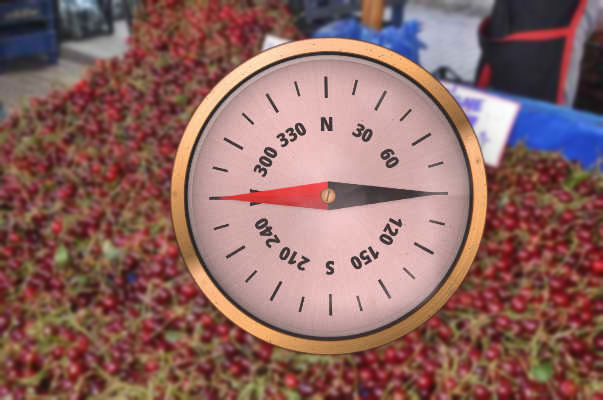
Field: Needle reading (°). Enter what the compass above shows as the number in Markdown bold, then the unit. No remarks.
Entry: **270** °
